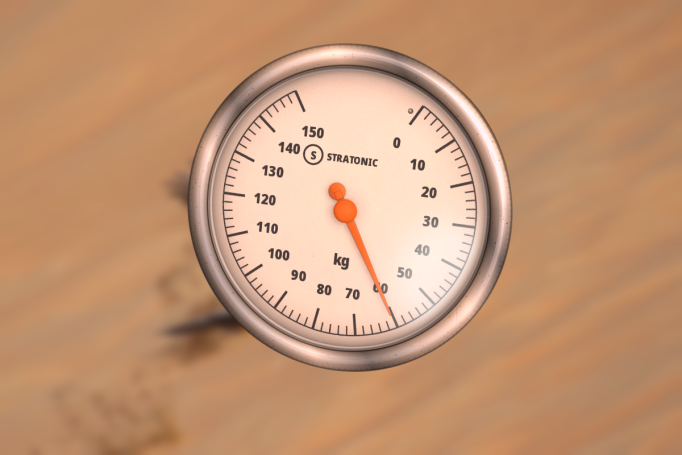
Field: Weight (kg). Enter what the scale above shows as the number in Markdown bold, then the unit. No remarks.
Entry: **60** kg
